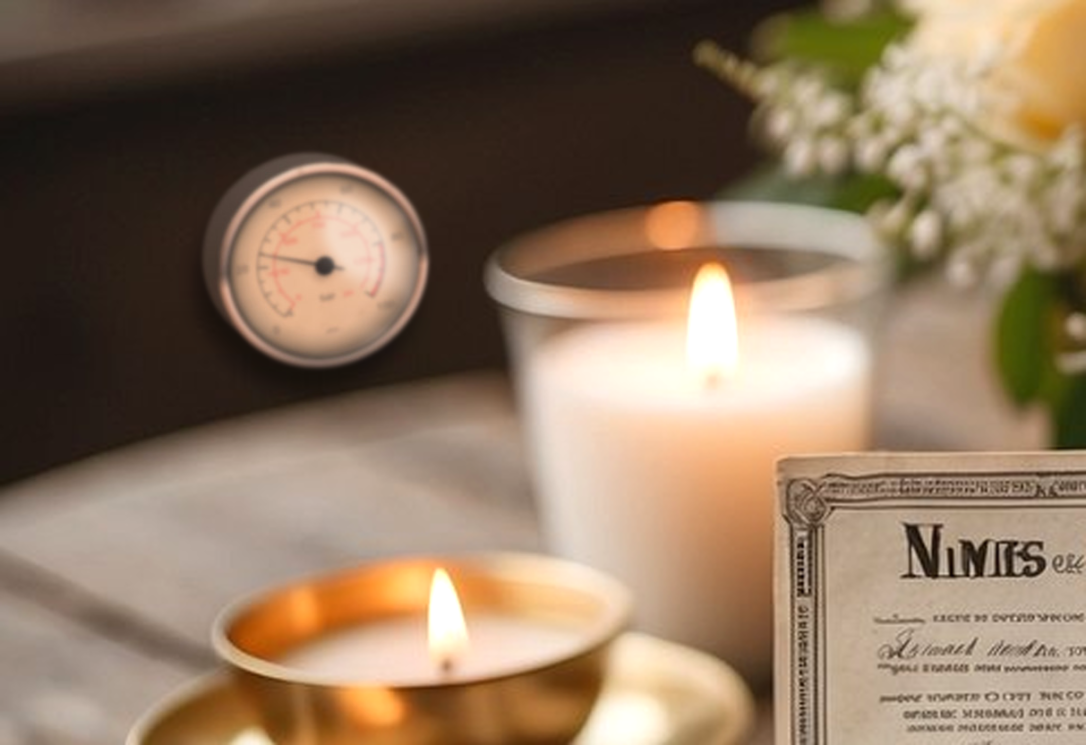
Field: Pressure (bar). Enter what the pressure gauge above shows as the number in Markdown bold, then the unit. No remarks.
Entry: **25** bar
